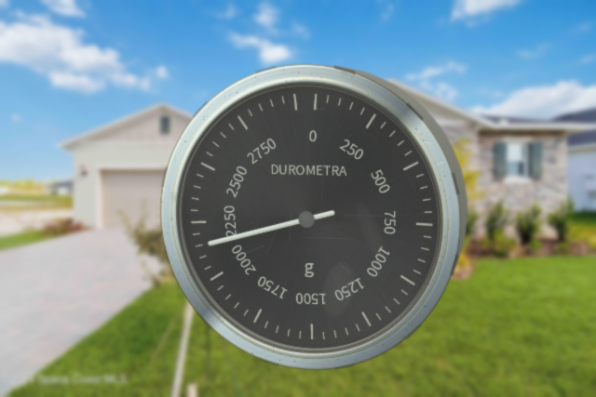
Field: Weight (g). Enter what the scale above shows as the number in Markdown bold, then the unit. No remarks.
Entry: **2150** g
